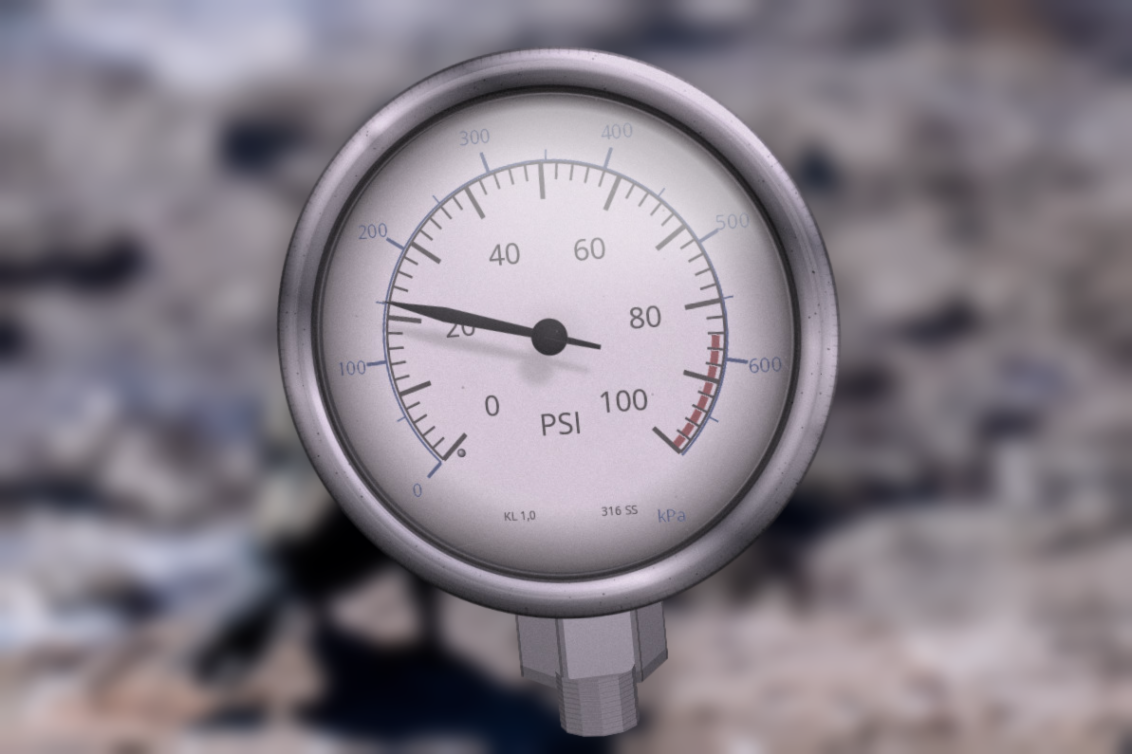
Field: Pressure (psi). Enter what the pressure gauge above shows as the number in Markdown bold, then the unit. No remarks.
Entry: **22** psi
